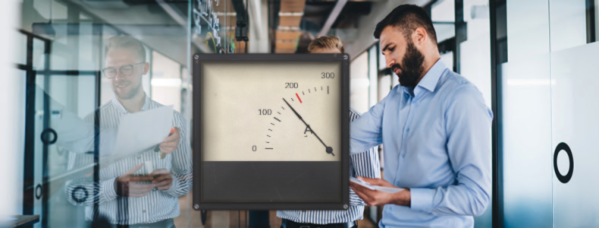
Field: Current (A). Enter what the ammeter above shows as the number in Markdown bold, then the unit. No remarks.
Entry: **160** A
